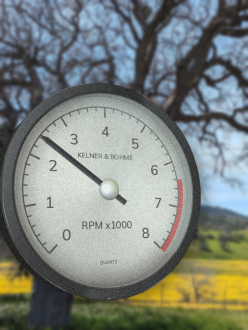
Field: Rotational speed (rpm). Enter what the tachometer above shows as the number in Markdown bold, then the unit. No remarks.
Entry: **2400** rpm
